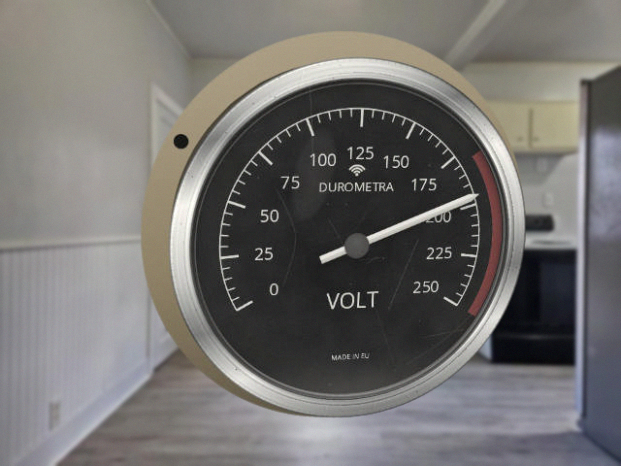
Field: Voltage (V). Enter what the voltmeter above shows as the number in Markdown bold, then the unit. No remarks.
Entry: **195** V
